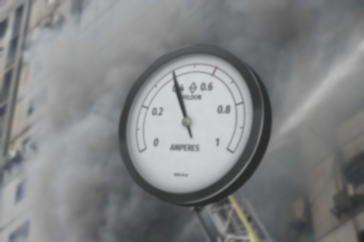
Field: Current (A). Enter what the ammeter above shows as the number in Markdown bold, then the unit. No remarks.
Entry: **0.4** A
